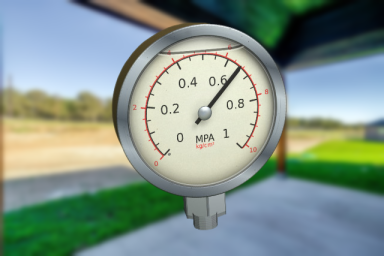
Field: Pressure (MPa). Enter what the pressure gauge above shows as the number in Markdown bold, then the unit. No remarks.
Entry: **0.65** MPa
